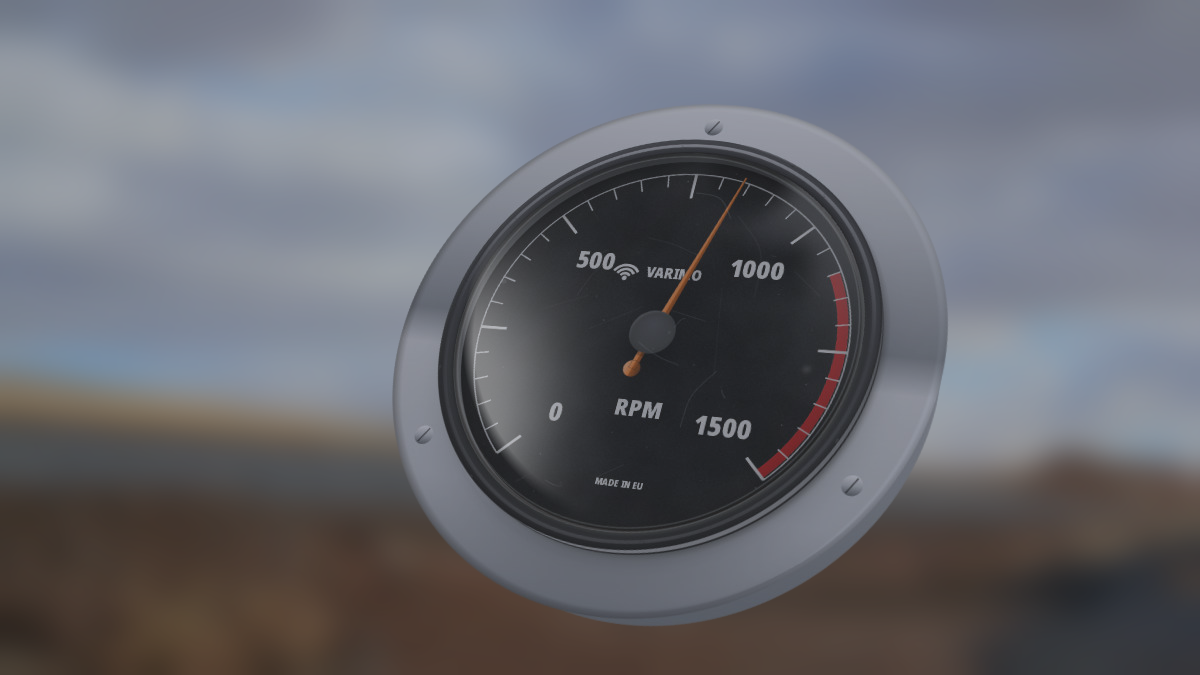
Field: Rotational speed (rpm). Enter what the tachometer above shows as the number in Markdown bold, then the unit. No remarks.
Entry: **850** rpm
